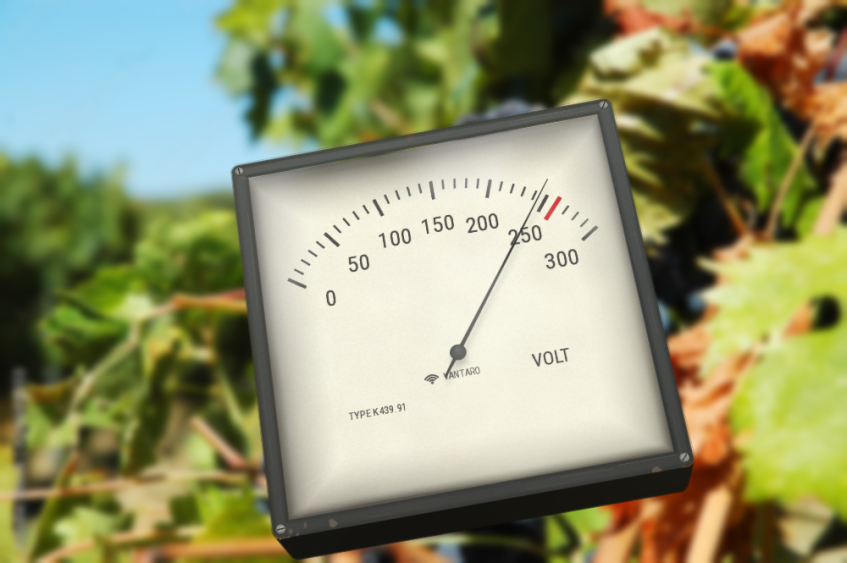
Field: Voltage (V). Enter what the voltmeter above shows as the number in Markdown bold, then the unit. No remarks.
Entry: **245** V
